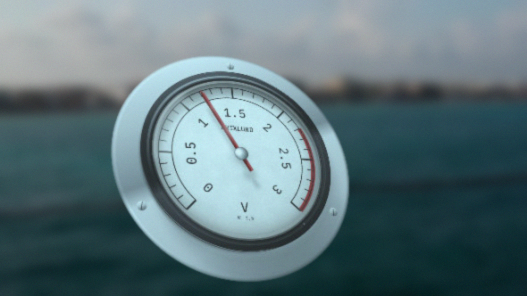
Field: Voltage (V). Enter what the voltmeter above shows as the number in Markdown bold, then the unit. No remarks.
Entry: **1.2** V
